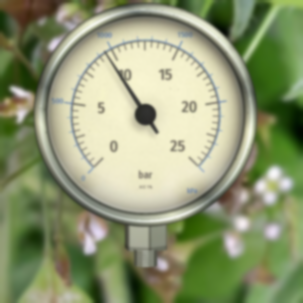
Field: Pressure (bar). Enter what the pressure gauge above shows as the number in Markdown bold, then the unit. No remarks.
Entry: **9.5** bar
